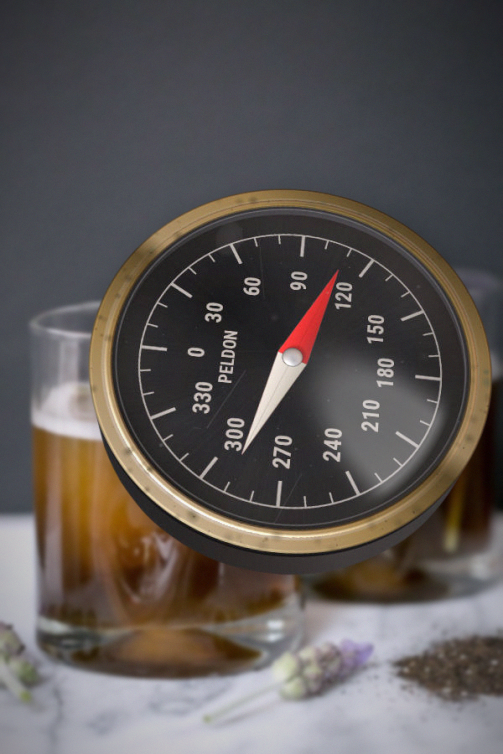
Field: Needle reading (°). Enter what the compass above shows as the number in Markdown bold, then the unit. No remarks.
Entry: **110** °
